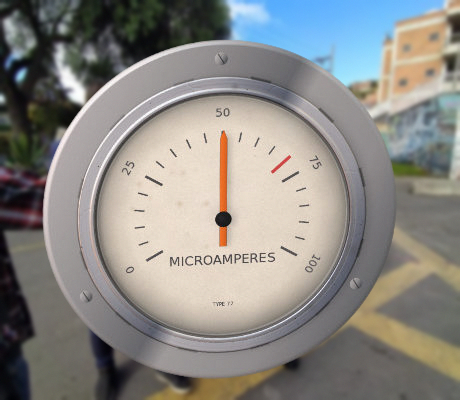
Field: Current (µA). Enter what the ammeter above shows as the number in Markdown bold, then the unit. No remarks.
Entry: **50** µA
